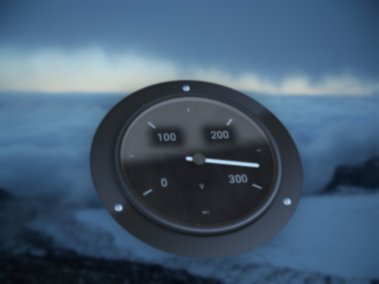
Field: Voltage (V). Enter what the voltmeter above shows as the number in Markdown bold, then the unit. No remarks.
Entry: **275** V
